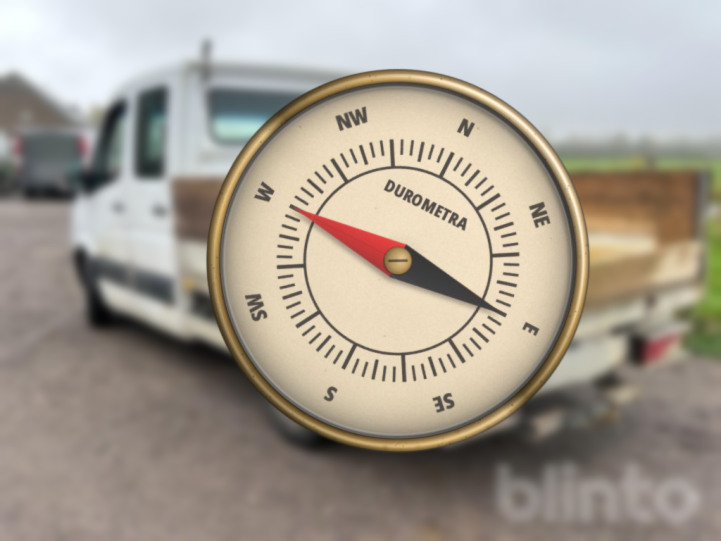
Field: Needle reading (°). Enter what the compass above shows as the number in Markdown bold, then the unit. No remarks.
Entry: **270** °
